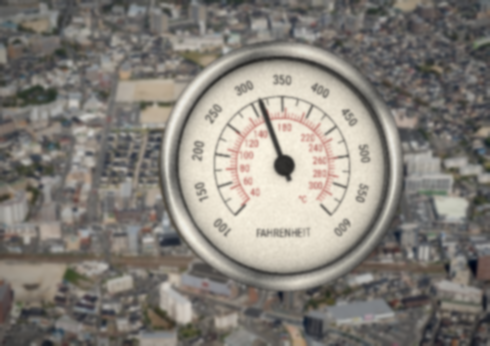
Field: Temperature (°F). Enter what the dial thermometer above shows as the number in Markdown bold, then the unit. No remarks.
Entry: **312.5** °F
